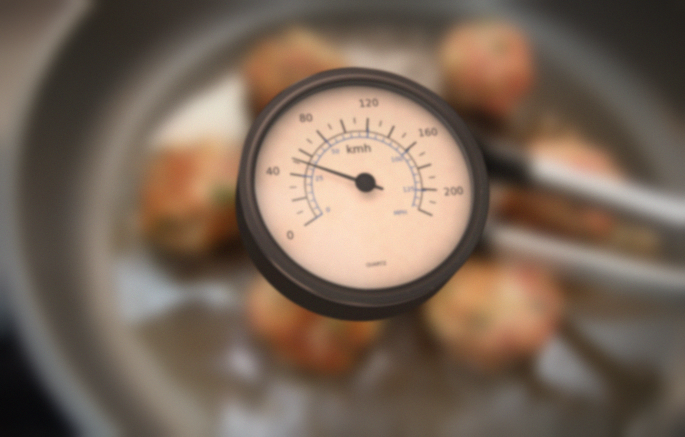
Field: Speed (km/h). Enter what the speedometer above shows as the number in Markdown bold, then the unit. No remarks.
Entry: **50** km/h
